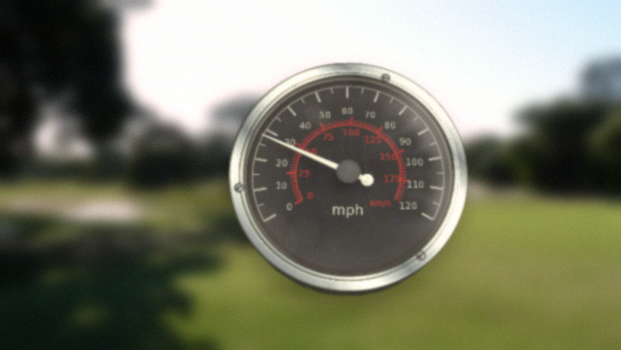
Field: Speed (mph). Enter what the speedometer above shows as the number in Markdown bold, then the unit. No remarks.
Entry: **27.5** mph
